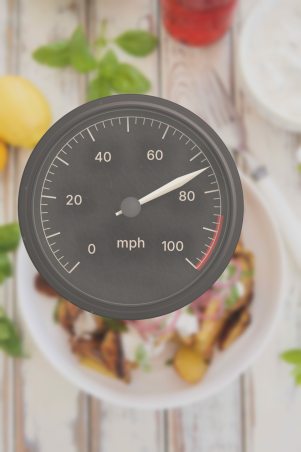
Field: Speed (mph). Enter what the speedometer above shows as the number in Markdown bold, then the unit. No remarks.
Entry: **74** mph
